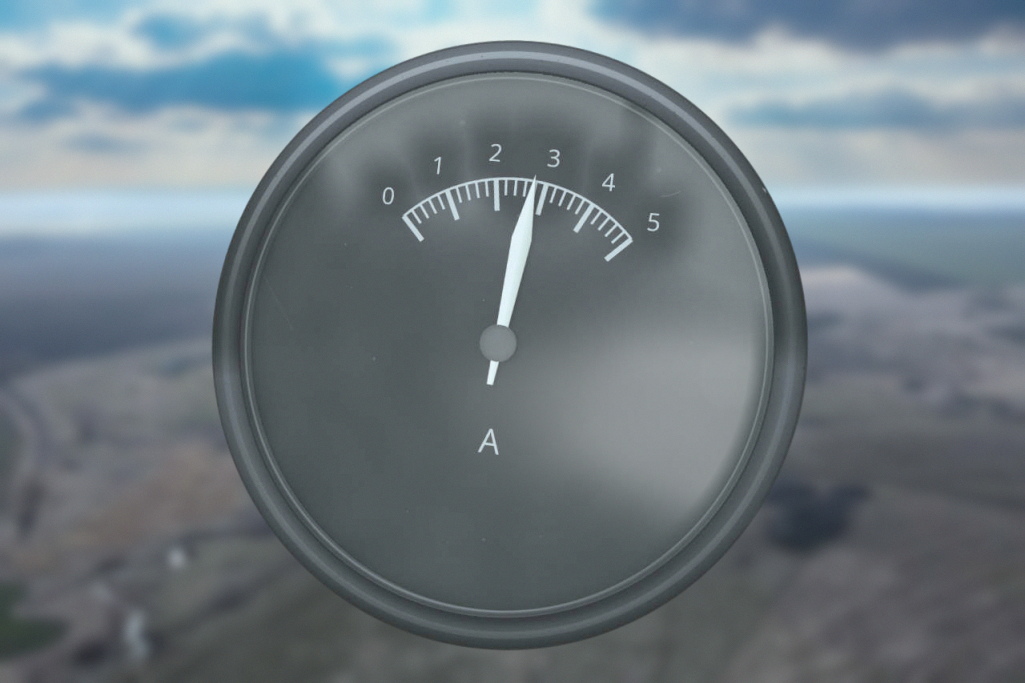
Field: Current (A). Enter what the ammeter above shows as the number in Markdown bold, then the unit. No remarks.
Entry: **2.8** A
